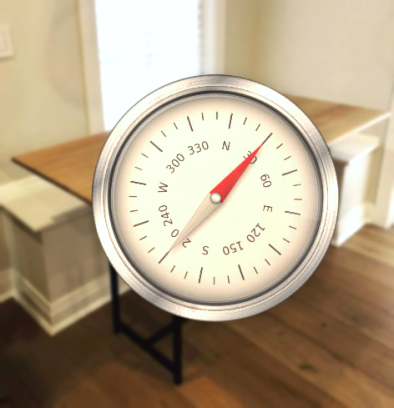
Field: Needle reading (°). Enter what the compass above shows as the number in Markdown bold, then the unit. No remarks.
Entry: **30** °
